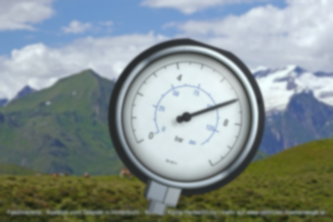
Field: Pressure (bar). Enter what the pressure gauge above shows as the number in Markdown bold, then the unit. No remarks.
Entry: **7** bar
